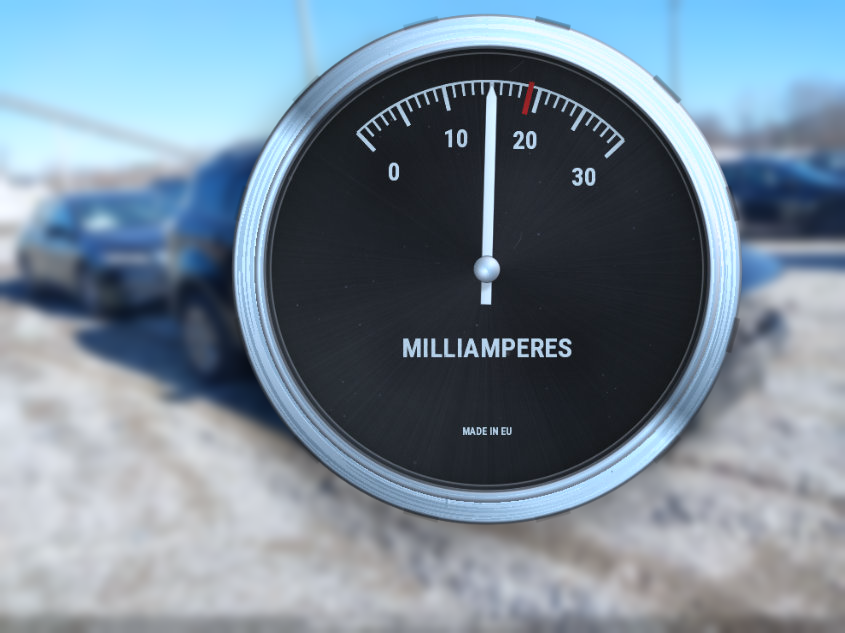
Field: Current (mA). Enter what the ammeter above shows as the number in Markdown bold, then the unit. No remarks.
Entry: **15** mA
